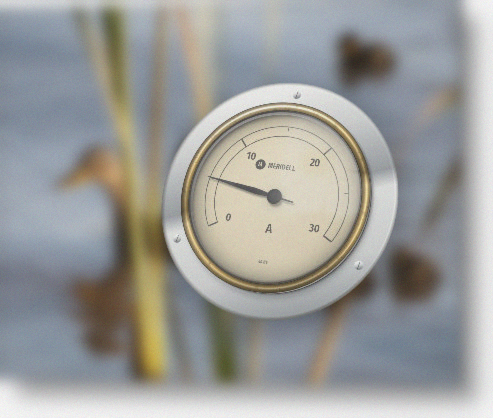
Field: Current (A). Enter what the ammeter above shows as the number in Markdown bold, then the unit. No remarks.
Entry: **5** A
